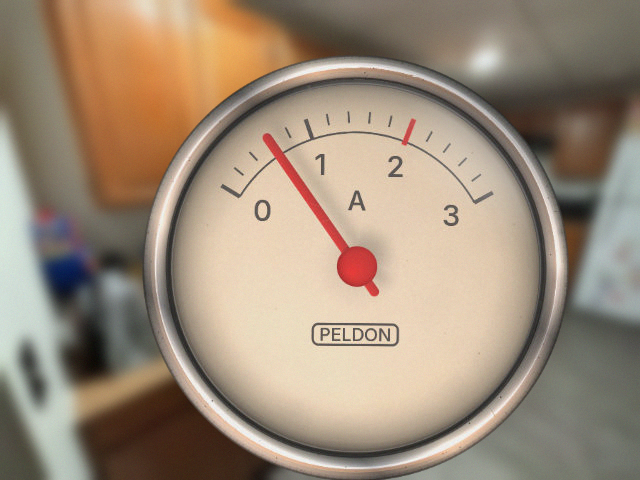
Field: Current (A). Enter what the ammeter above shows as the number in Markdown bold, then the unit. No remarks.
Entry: **0.6** A
